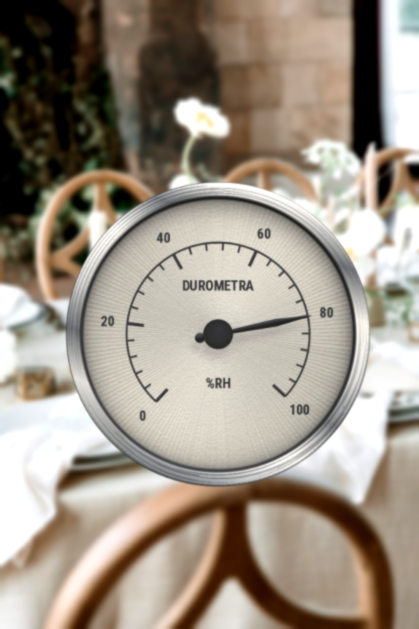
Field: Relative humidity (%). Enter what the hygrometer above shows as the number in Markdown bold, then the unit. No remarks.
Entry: **80** %
